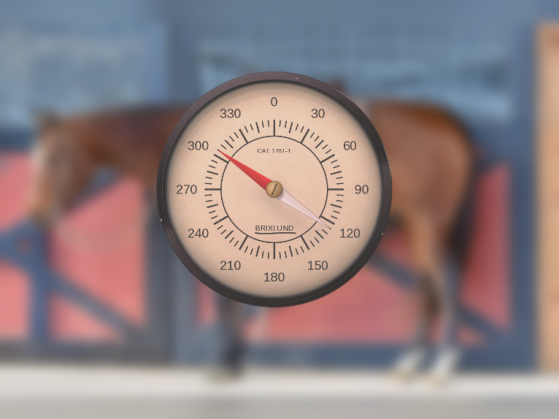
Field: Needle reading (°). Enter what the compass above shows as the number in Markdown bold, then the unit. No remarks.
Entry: **305** °
